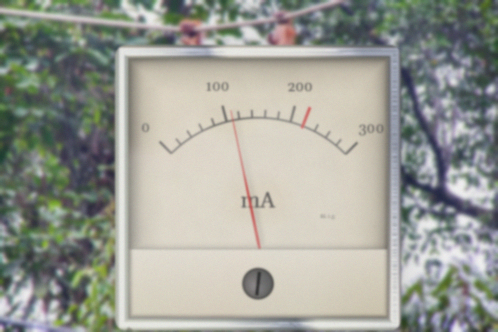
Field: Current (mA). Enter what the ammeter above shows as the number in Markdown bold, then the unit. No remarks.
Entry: **110** mA
